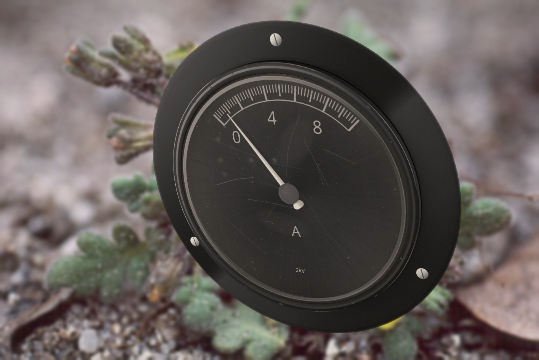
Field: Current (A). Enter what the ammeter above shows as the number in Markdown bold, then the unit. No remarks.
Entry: **1** A
